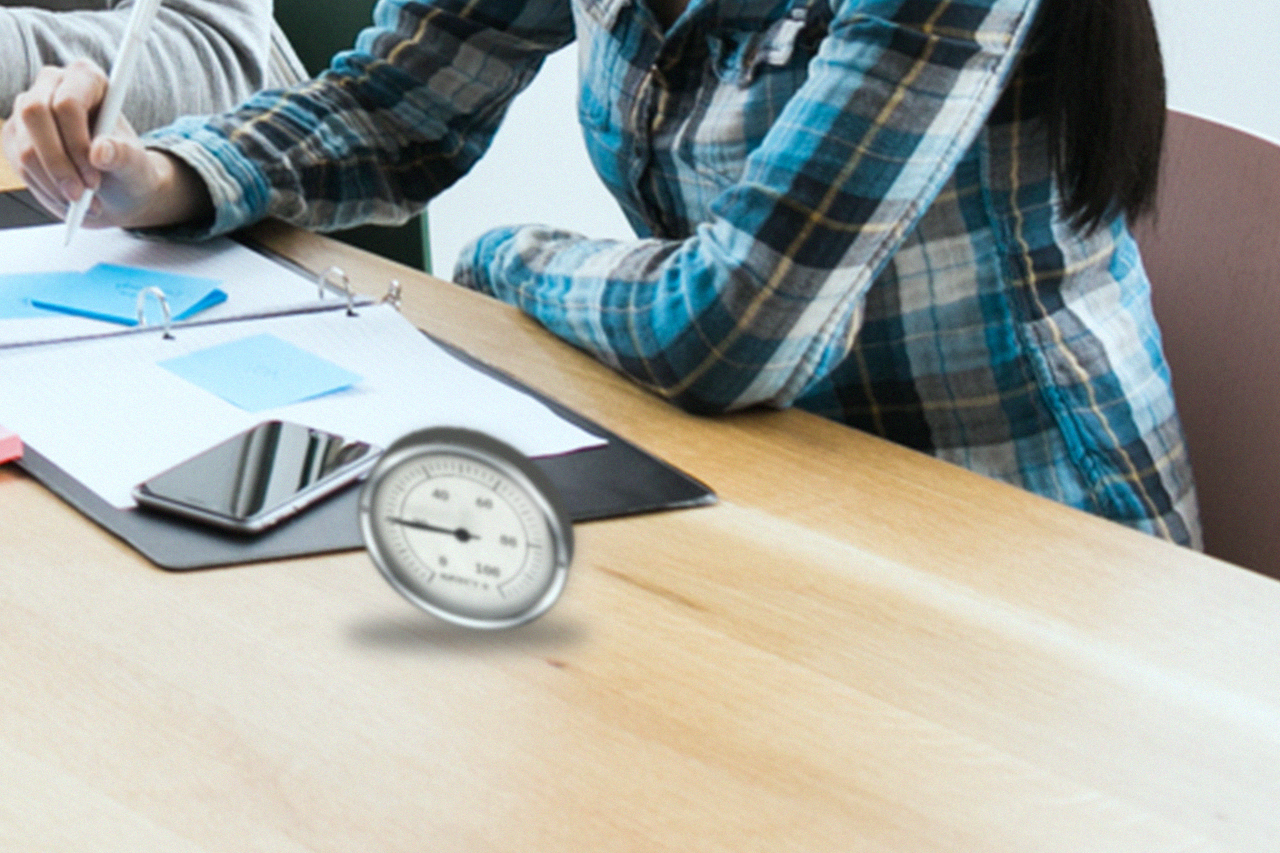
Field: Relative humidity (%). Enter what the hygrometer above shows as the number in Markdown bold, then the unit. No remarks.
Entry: **20** %
